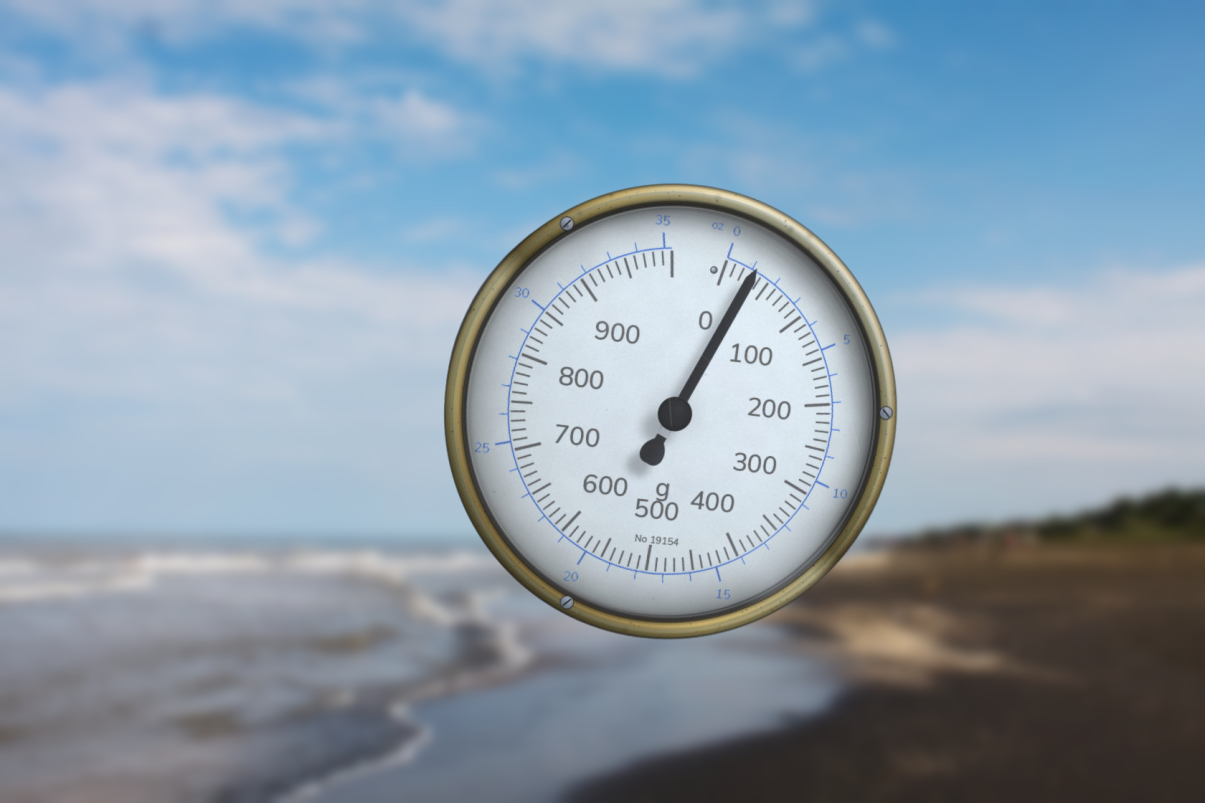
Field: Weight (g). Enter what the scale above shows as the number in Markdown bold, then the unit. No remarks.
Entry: **30** g
